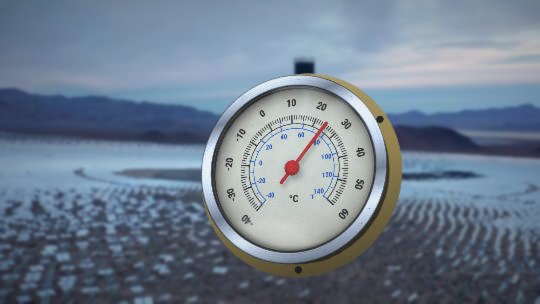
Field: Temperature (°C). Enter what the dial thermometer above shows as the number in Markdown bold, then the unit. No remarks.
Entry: **25** °C
